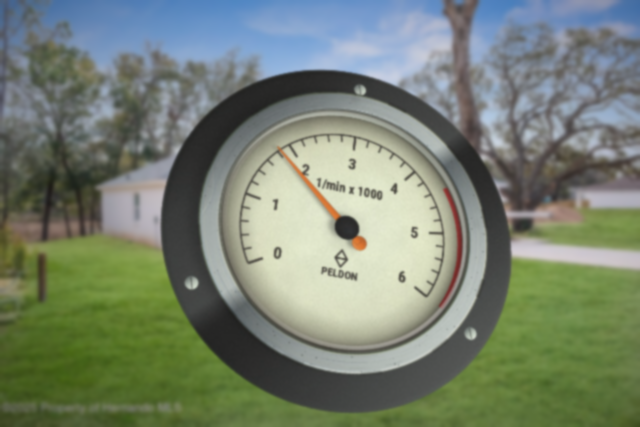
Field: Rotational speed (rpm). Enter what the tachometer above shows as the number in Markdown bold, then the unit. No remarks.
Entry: **1800** rpm
